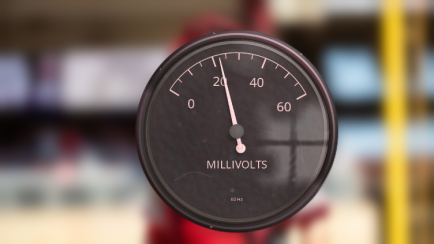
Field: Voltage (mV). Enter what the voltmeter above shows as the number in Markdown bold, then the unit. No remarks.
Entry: **22.5** mV
